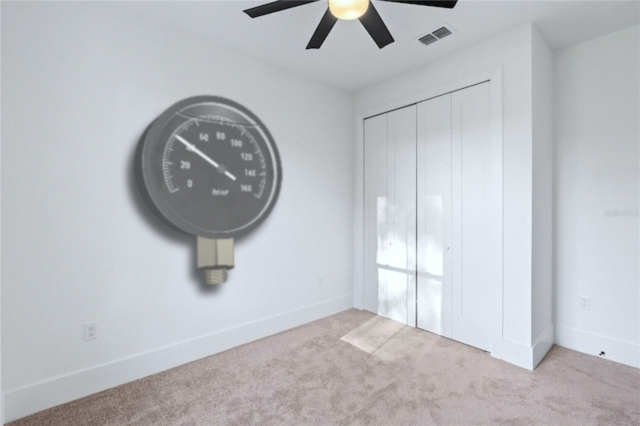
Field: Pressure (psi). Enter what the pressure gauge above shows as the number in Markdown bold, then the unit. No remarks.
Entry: **40** psi
